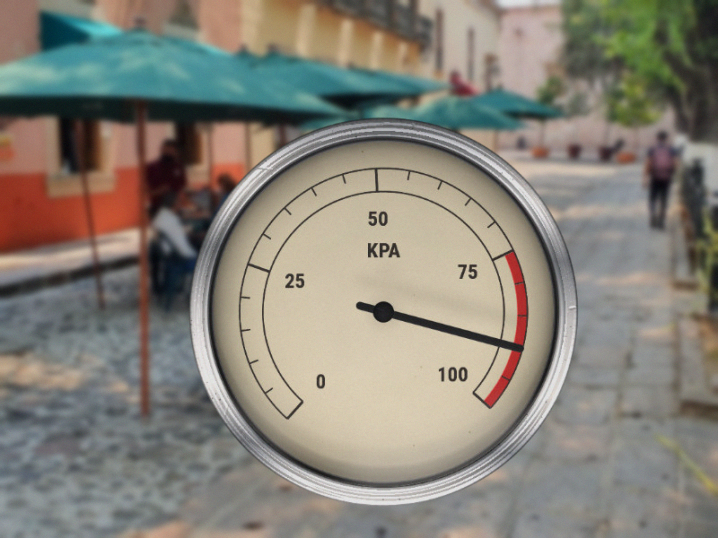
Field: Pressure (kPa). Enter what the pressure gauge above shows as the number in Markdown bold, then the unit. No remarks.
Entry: **90** kPa
